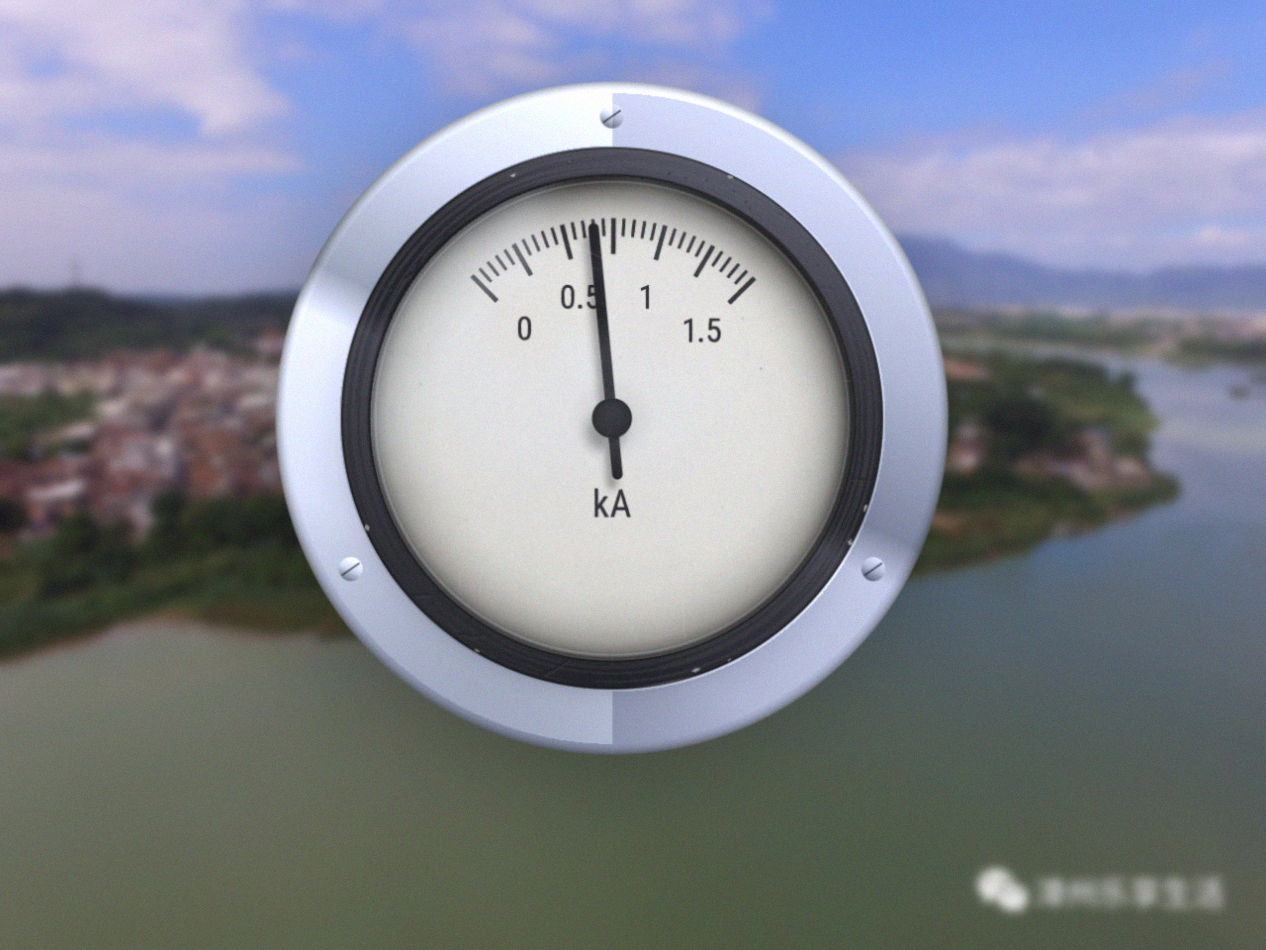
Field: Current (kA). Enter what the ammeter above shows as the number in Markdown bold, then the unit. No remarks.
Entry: **0.65** kA
